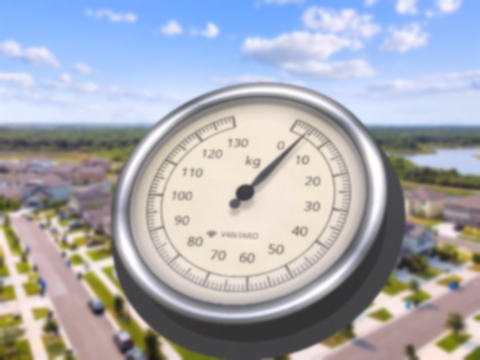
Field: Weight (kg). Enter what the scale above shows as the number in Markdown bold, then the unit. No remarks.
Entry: **5** kg
